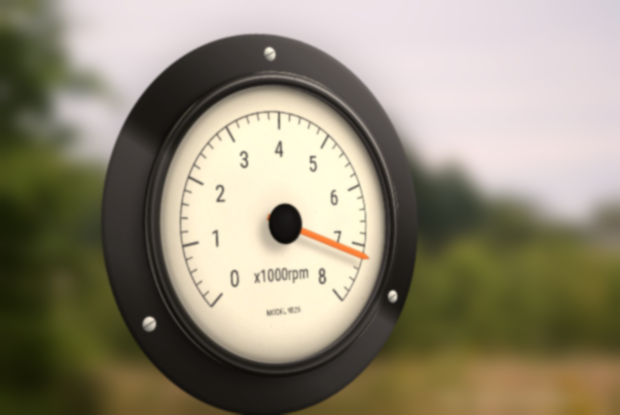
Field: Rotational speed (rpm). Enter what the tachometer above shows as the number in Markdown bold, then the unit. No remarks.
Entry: **7200** rpm
